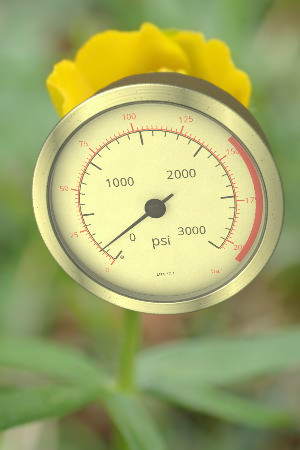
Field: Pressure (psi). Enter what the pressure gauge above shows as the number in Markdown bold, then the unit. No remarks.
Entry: **150** psi
